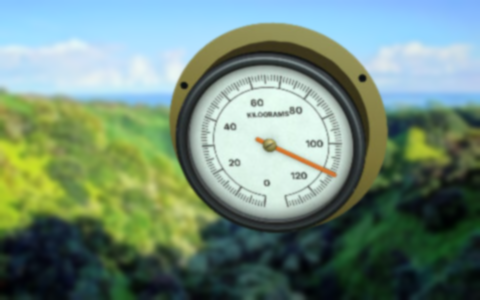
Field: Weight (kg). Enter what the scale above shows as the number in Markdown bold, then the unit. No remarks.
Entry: **110** kg
